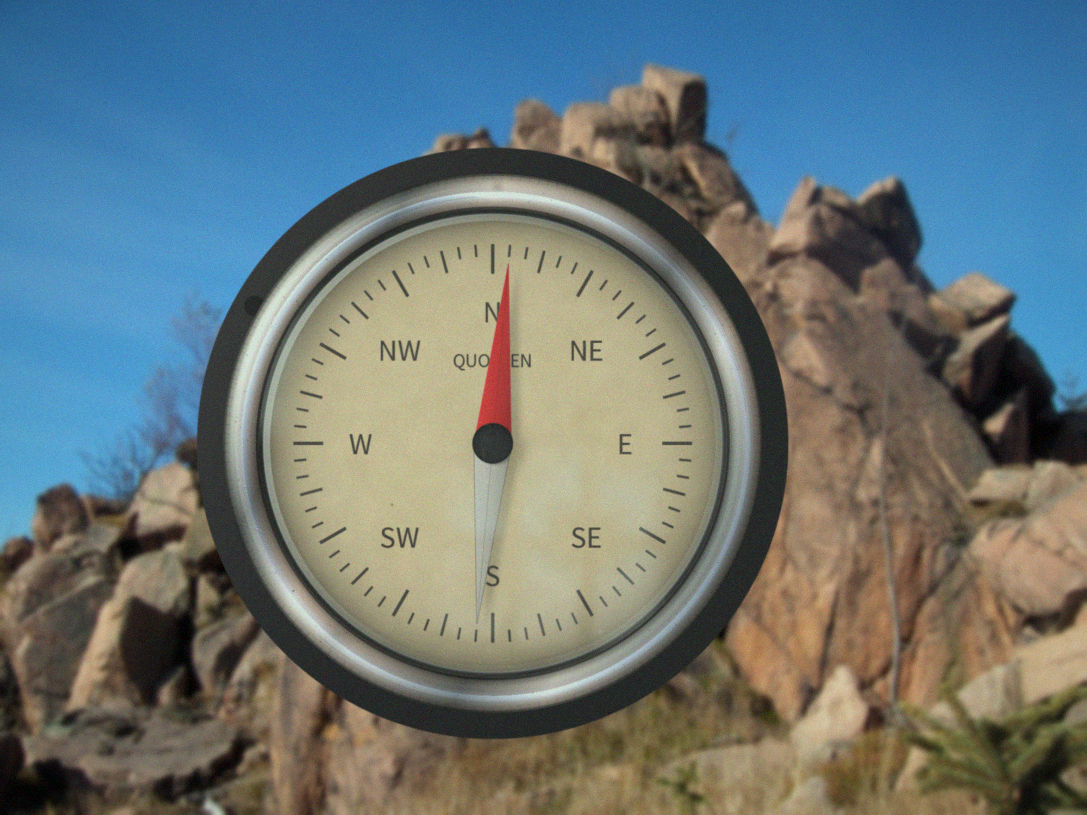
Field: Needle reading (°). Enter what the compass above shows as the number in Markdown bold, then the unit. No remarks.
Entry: **5** °
